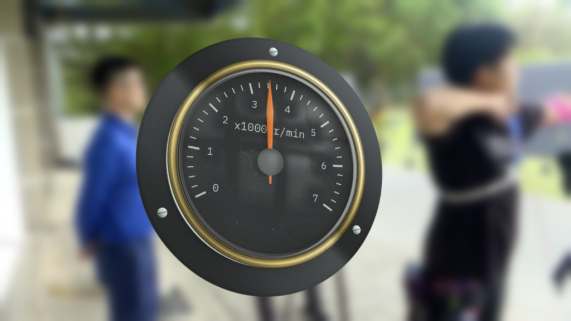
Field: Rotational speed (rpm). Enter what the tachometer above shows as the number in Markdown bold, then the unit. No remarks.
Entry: **3400** rpm
